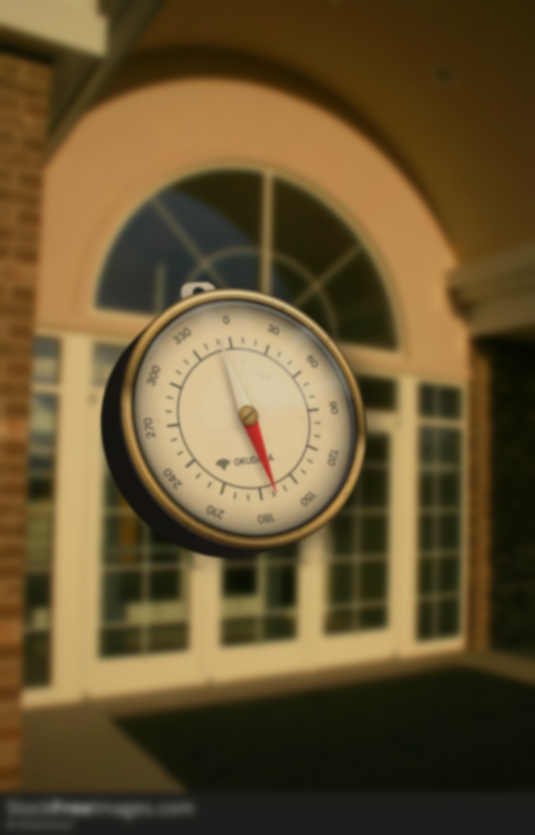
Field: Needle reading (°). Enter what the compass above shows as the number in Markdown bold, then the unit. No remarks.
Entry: **170** °
